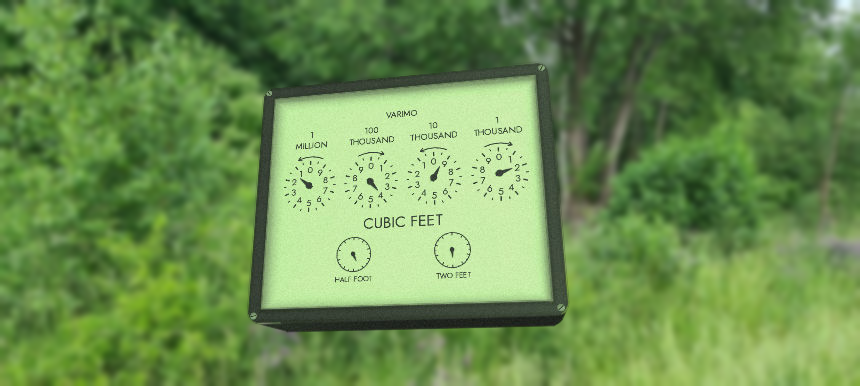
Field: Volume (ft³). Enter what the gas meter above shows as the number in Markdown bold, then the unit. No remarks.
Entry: **139200** ft³
